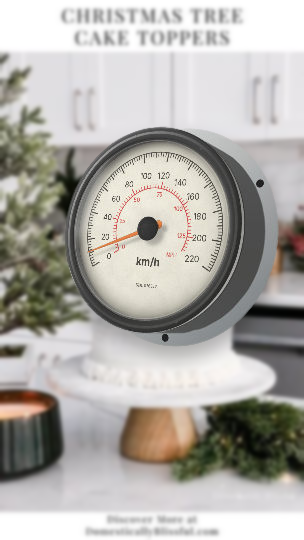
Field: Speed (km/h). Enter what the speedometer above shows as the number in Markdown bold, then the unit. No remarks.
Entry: **10** km/h
